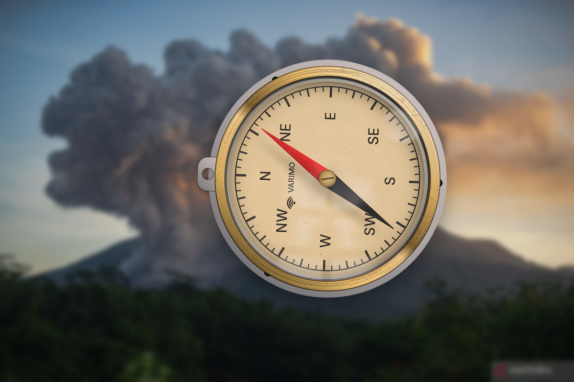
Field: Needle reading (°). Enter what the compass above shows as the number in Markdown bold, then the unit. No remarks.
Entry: **35** °
